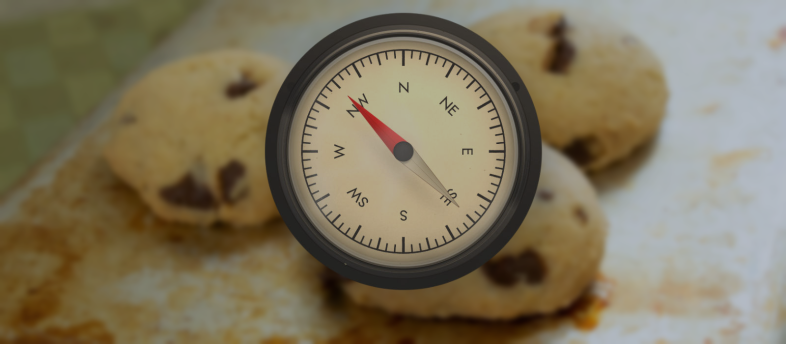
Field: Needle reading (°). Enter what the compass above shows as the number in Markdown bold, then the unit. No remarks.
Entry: **315** °
